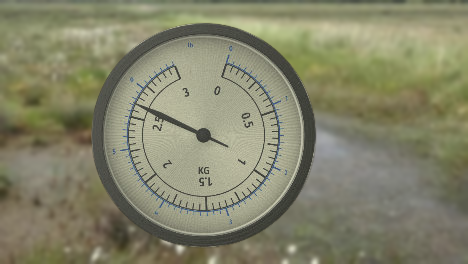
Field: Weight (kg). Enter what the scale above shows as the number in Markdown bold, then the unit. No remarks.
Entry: **2.6** kg
